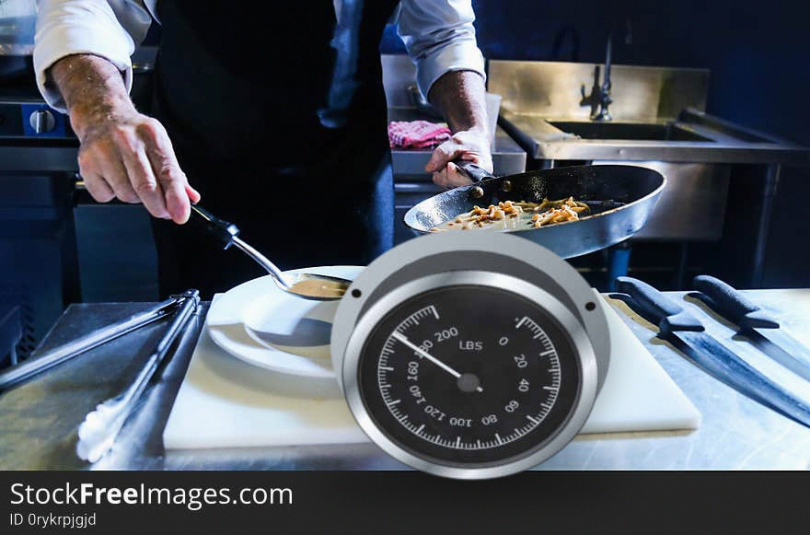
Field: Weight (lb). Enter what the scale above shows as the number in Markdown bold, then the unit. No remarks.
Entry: **180** lb
